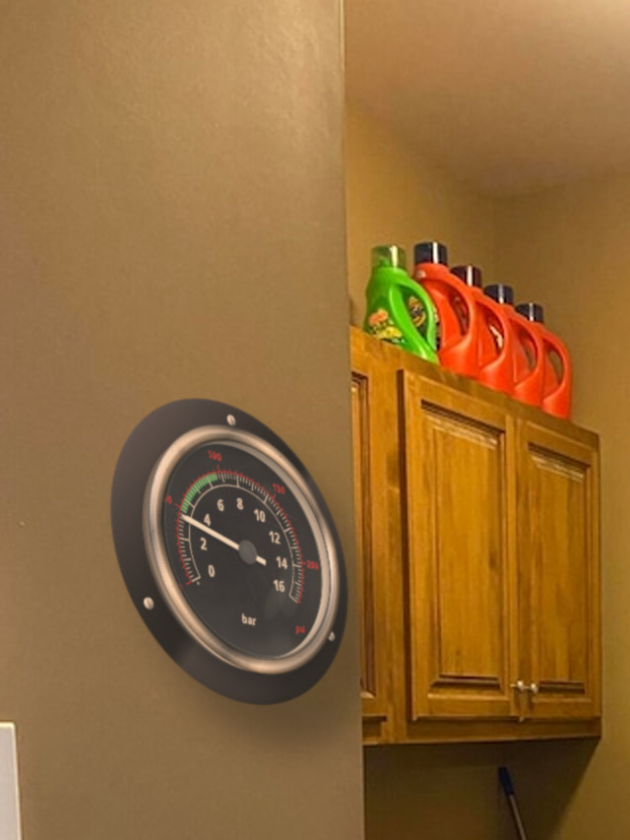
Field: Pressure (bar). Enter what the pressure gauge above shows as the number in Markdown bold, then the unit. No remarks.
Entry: **3** bar
